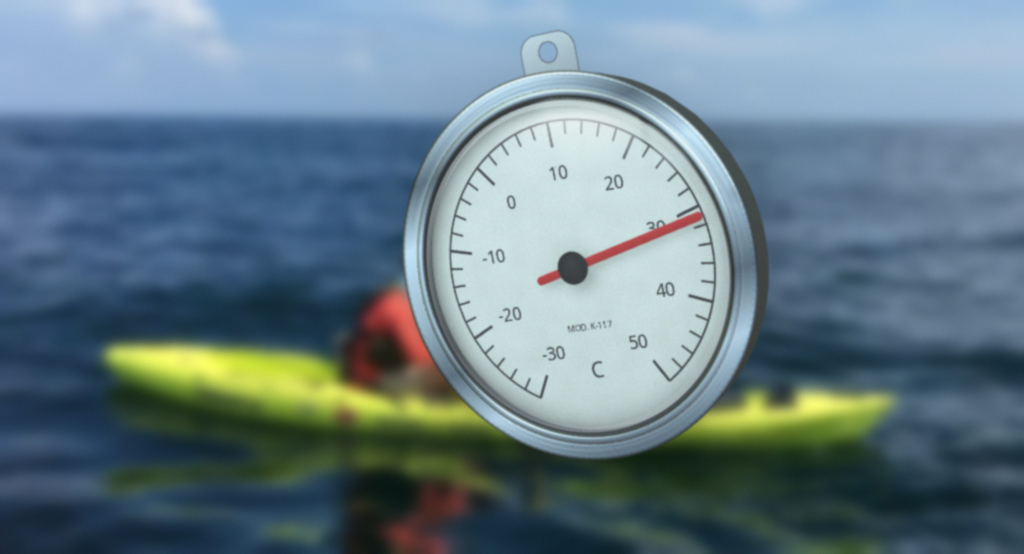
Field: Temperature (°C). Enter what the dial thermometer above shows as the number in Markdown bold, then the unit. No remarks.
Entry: **31** °C
